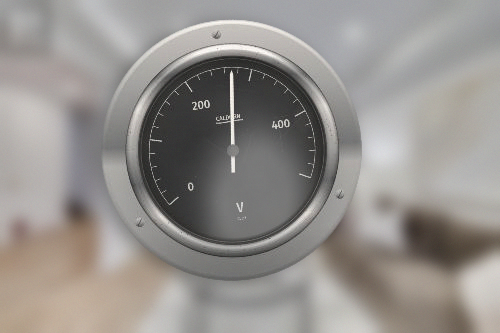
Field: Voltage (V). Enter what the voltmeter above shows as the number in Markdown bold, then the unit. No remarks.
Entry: **270** V
